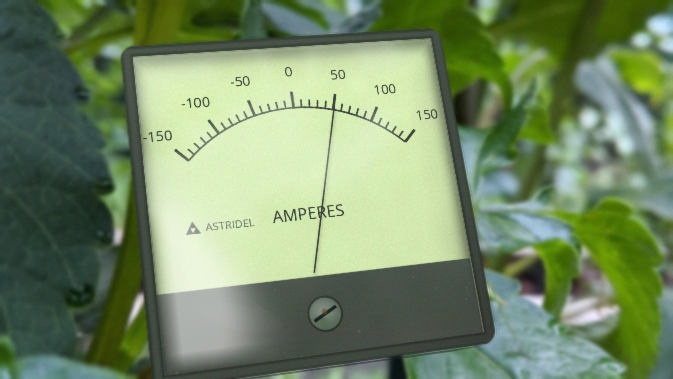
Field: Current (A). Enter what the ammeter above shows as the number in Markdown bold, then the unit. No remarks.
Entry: **50** A
